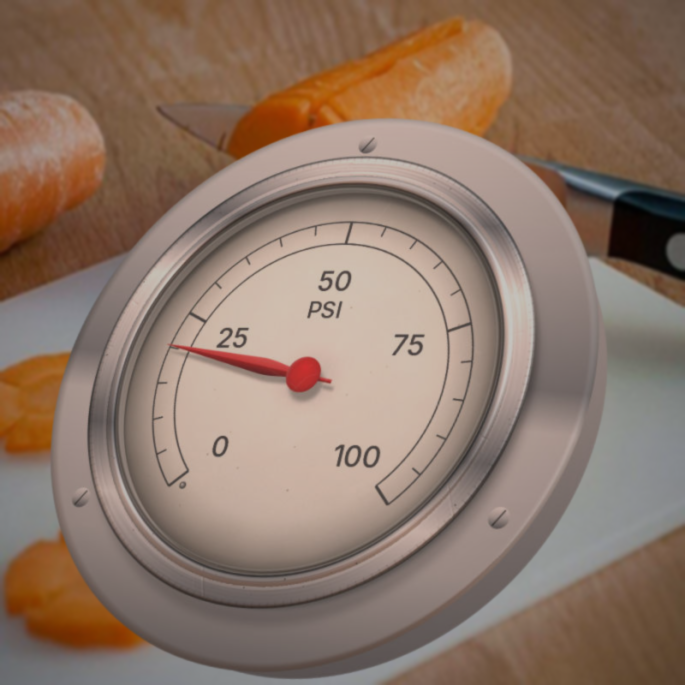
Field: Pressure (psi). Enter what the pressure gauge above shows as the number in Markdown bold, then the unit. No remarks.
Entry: **20** psi
